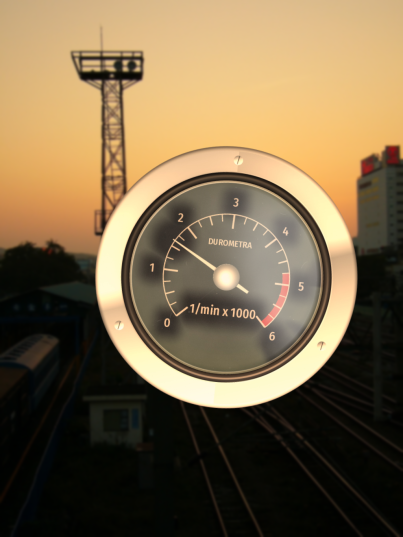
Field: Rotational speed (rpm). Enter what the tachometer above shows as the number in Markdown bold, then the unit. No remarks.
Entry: **1625** rpm
